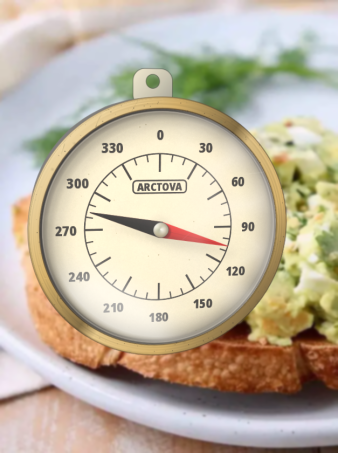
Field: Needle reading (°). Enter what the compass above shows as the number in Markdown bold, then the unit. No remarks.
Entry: **105** °
